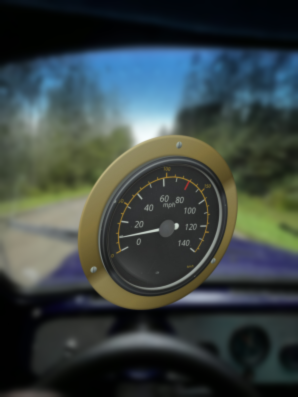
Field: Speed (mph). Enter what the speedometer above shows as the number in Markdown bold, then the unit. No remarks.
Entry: **10** mph
